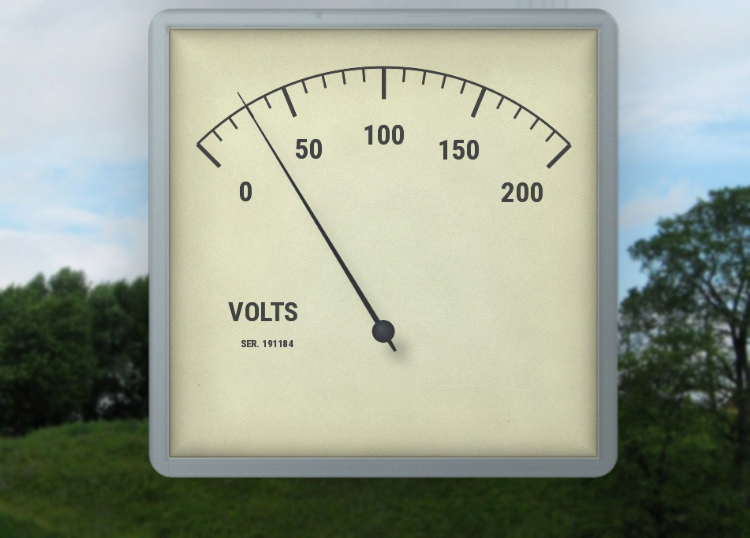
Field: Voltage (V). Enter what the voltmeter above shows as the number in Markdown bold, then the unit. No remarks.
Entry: **30** V
